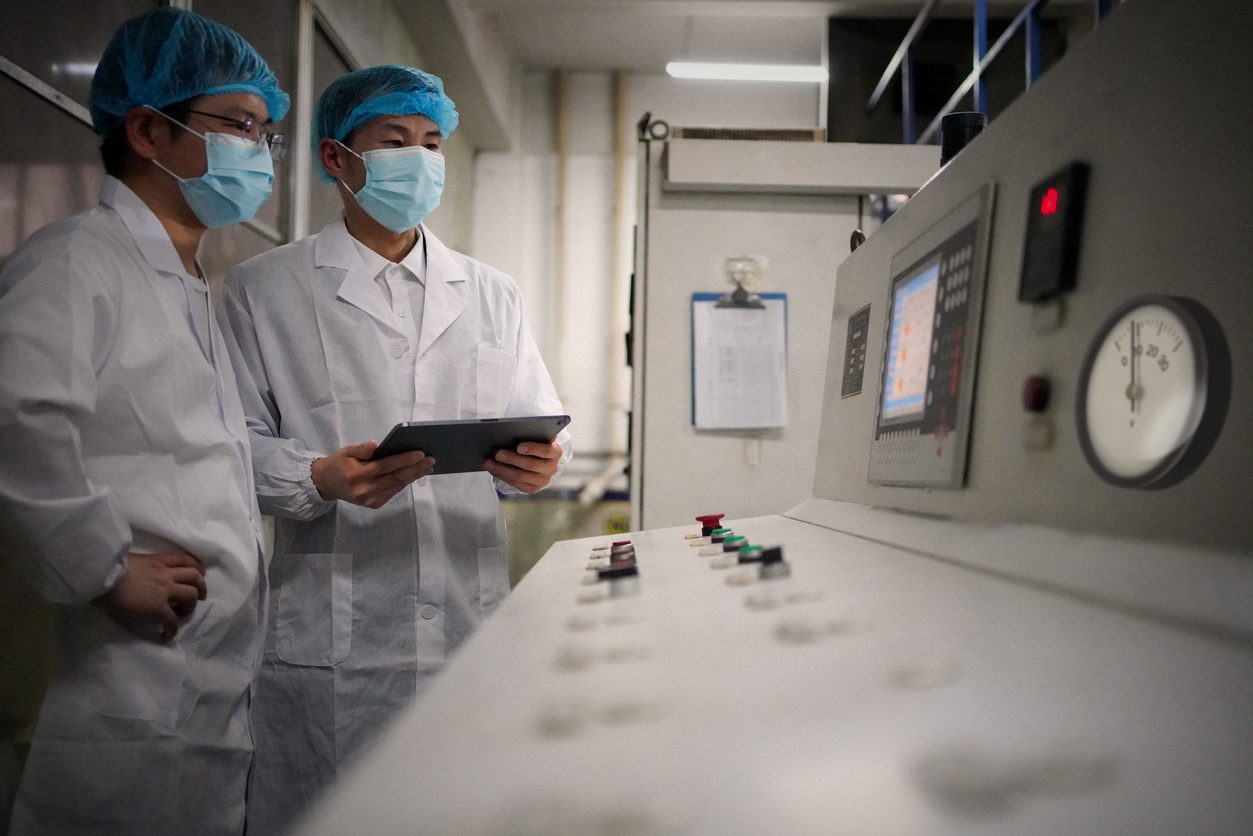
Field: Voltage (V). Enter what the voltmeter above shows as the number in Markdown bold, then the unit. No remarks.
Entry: **10** V
